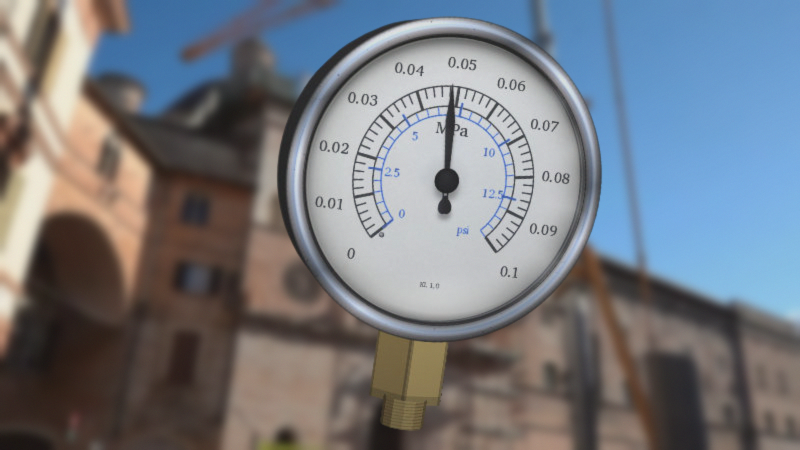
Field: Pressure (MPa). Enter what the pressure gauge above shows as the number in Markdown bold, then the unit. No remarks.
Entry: **0.048** MPa
